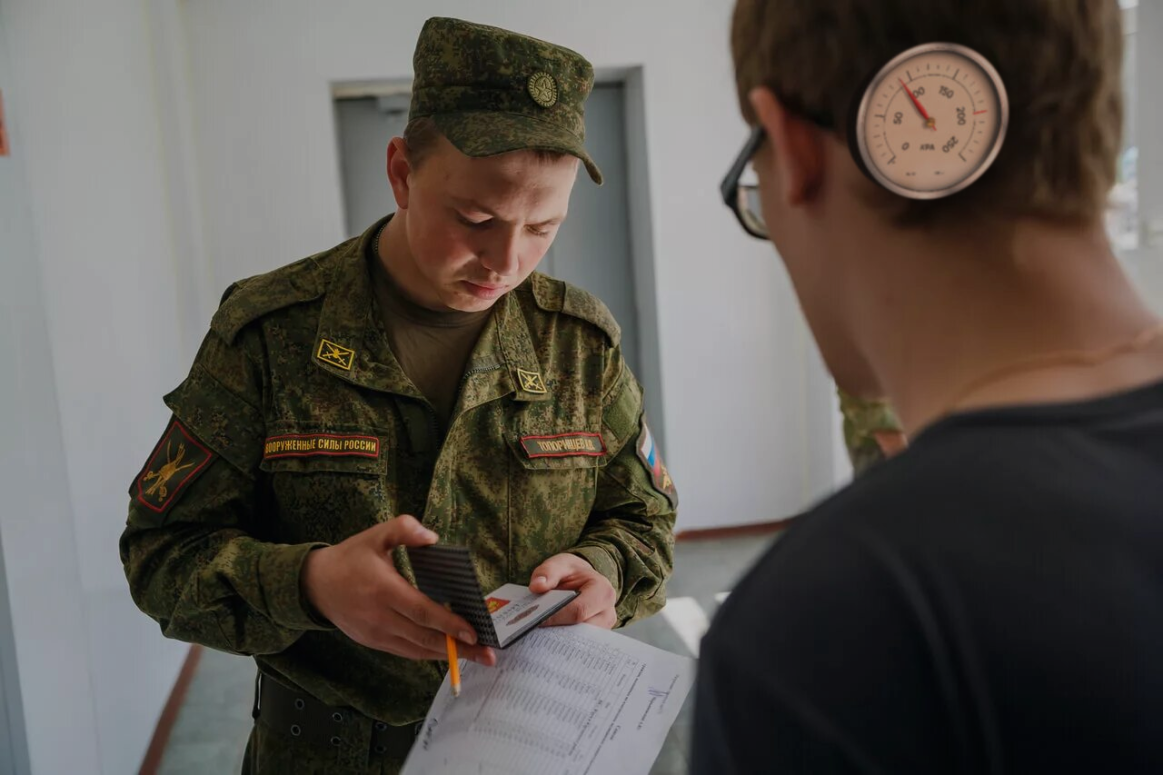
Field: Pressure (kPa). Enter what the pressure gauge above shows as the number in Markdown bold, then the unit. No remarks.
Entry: **90** kPa
